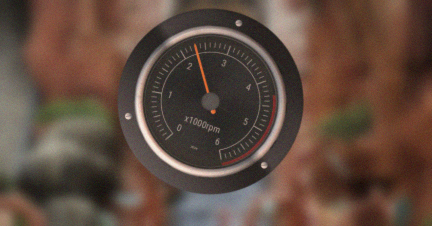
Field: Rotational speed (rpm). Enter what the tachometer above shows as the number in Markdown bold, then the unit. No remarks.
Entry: **2300** rpm
